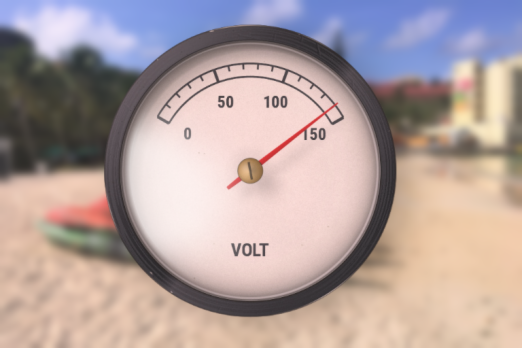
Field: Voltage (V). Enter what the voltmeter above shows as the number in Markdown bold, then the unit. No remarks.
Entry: **140** V
